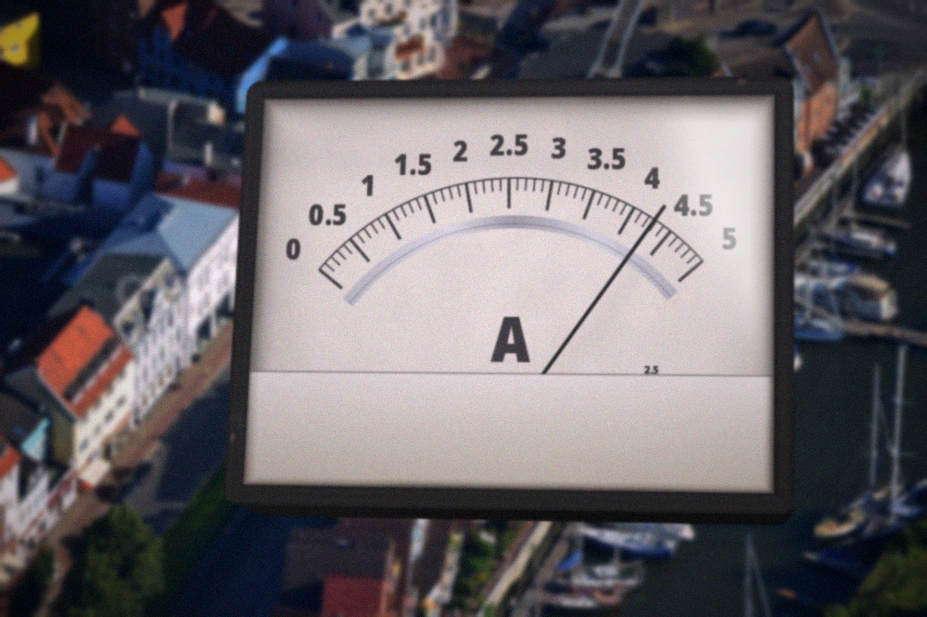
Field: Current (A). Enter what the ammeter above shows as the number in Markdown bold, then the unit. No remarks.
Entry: **4.3** A
